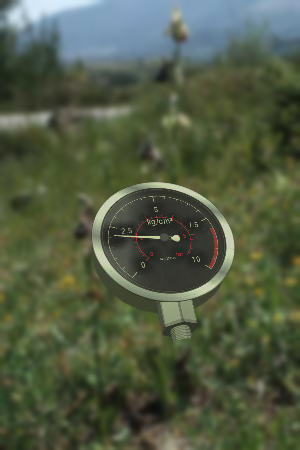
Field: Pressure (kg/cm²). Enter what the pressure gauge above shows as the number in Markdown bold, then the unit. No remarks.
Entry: **2** kg/cm²
